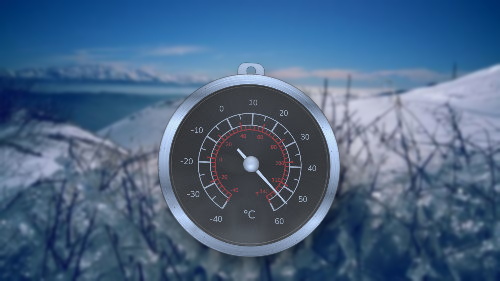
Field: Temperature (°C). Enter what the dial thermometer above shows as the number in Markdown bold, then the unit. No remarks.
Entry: **55** °C
